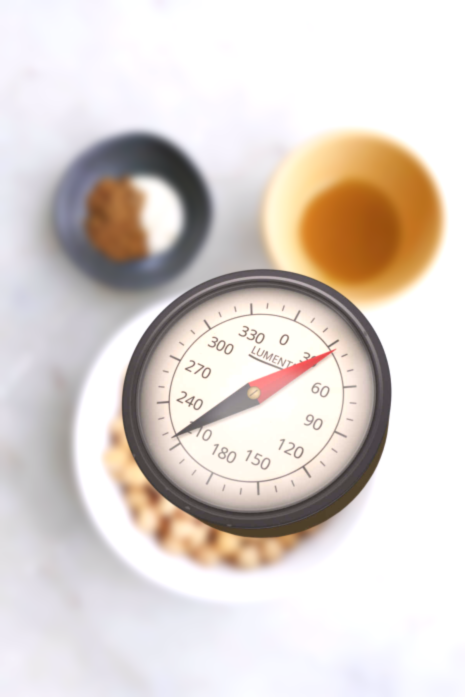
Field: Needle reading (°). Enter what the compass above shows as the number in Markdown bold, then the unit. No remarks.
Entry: **35** °
